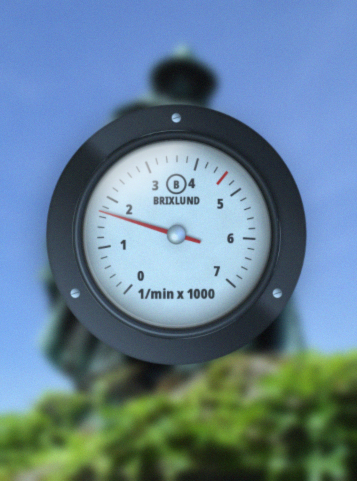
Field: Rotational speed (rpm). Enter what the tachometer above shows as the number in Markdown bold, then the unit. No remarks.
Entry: **1700** rpm
